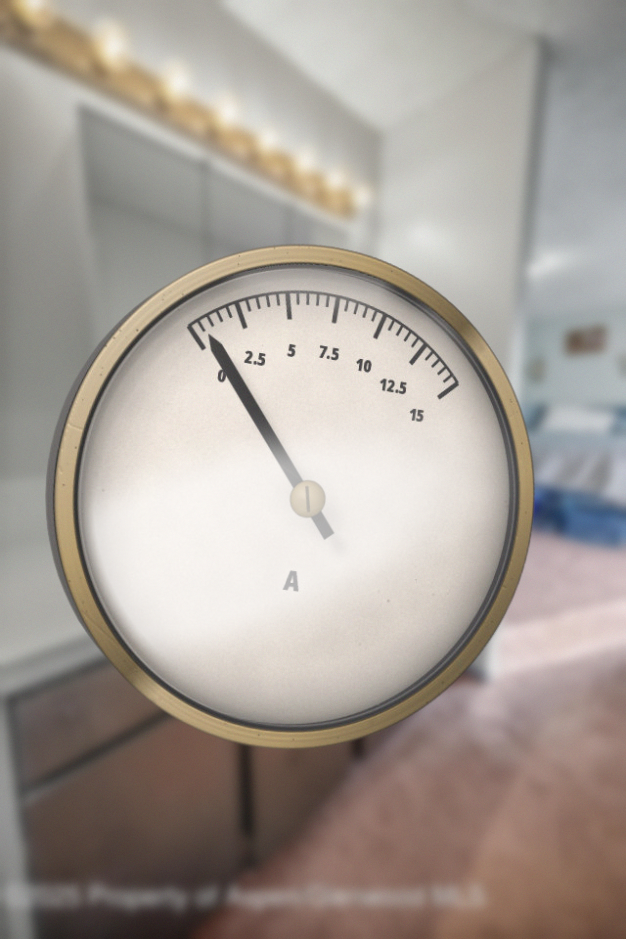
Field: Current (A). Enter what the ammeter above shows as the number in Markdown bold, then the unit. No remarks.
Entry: **0.5** A
